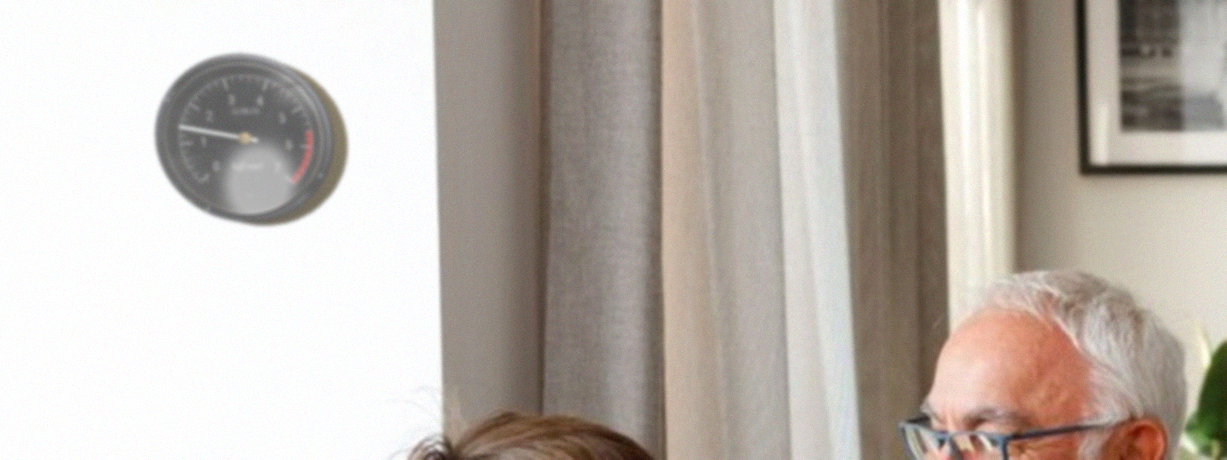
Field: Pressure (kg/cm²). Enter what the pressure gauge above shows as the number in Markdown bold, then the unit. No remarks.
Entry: **1.4** kg/cm²
